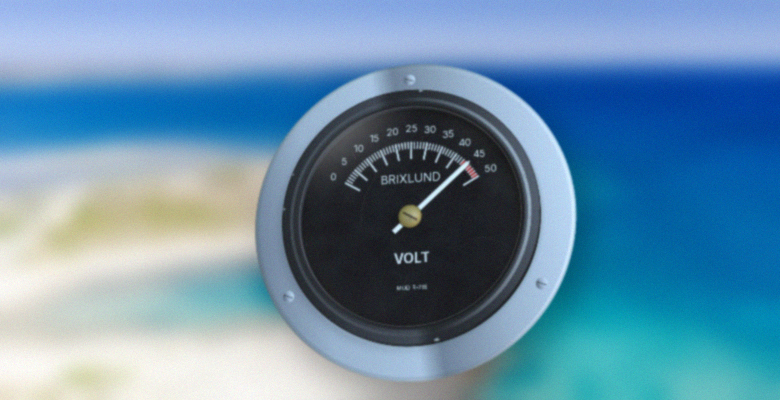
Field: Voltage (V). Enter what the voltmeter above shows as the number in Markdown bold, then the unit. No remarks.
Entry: **45** V
